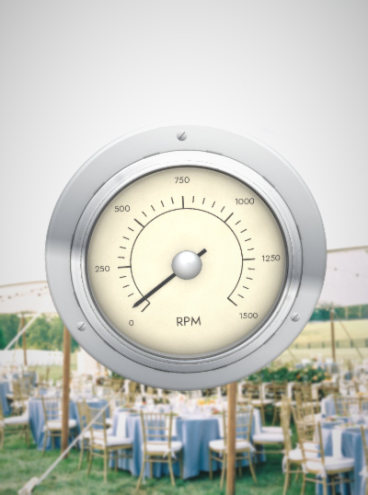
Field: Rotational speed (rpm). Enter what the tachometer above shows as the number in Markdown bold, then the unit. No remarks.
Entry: **50** rpm
